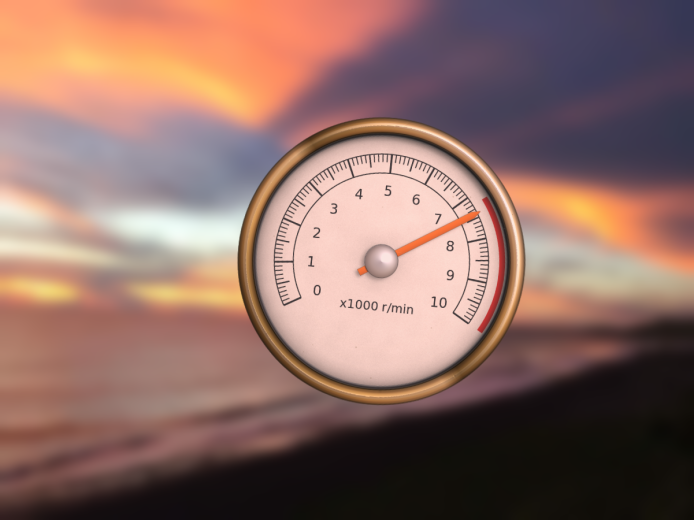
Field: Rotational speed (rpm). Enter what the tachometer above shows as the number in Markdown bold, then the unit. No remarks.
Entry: **7400** rpm
